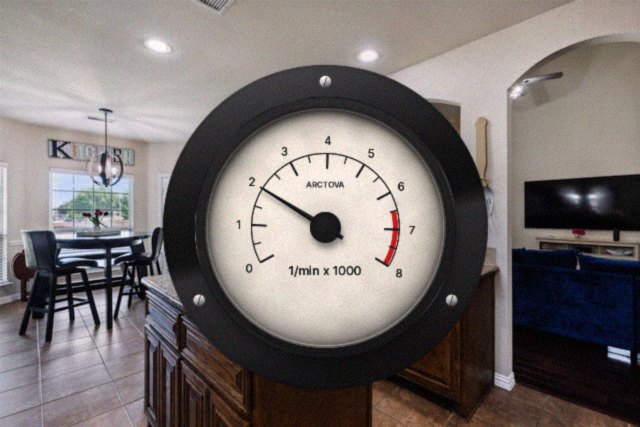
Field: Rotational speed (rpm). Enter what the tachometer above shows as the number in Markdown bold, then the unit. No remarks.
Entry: **2000** rpm
